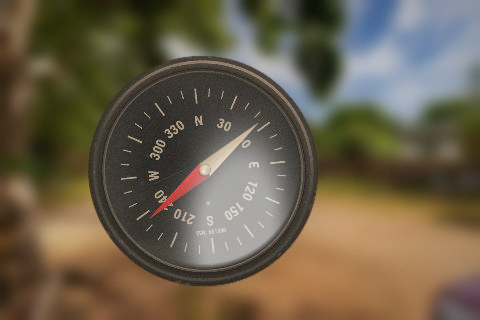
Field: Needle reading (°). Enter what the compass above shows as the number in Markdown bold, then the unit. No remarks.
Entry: **235** °
